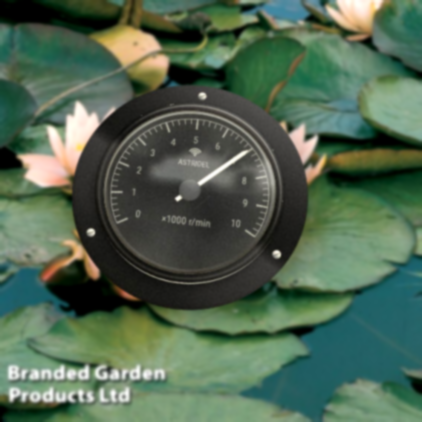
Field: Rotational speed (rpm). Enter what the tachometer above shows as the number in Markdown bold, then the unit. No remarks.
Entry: **7000** rpm
